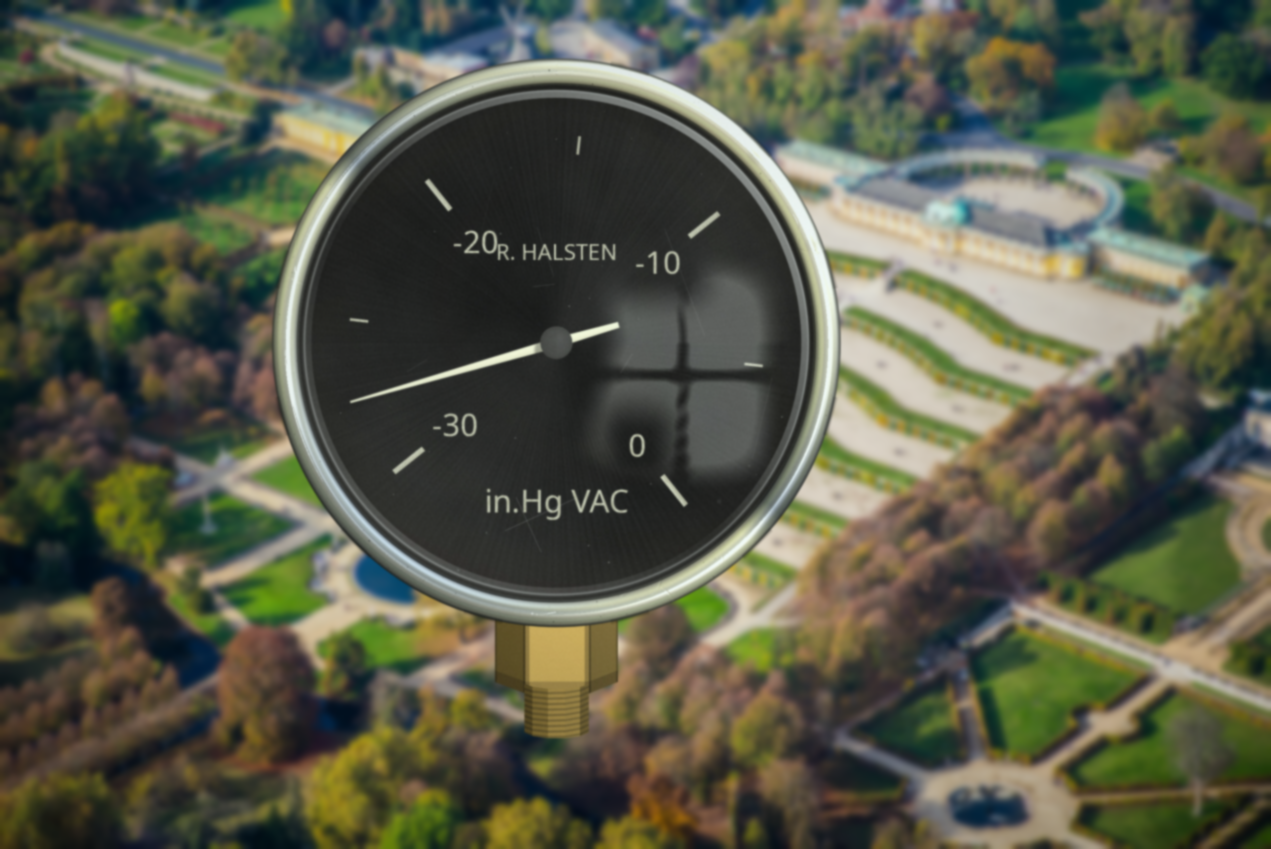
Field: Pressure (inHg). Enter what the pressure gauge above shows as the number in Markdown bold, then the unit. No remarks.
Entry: **-27.5** inHg
